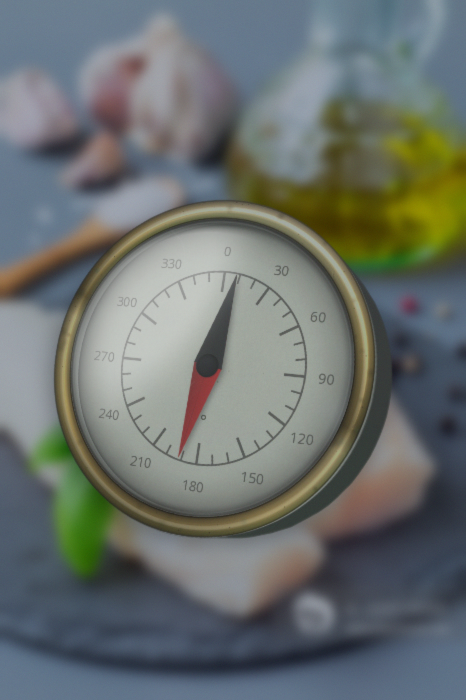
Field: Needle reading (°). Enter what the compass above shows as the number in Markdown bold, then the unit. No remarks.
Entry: **190** °
